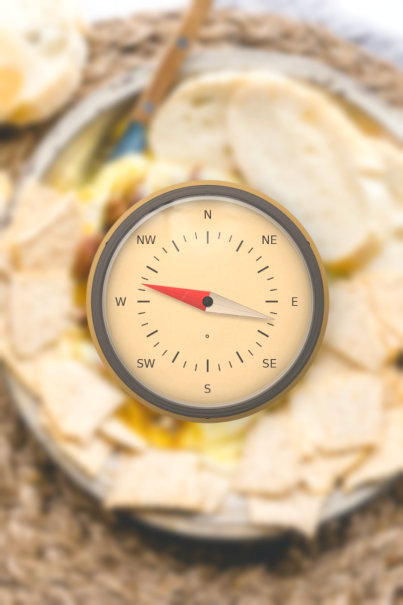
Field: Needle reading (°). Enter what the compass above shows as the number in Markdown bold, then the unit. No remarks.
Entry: **285** °
